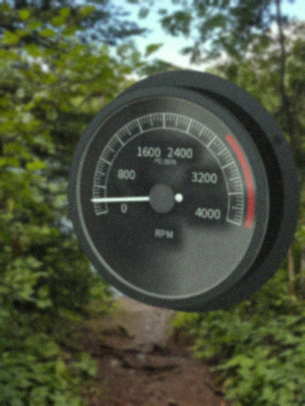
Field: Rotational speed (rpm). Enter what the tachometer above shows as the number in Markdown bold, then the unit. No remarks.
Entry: **200** rpm
